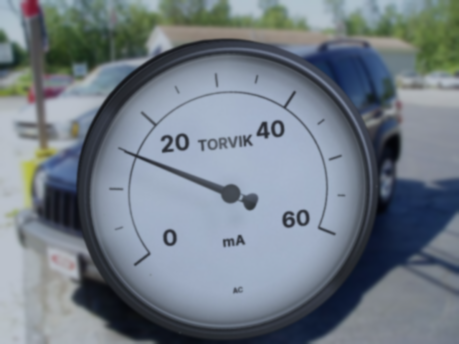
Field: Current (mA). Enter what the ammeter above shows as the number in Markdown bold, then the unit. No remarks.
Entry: **15** mA
